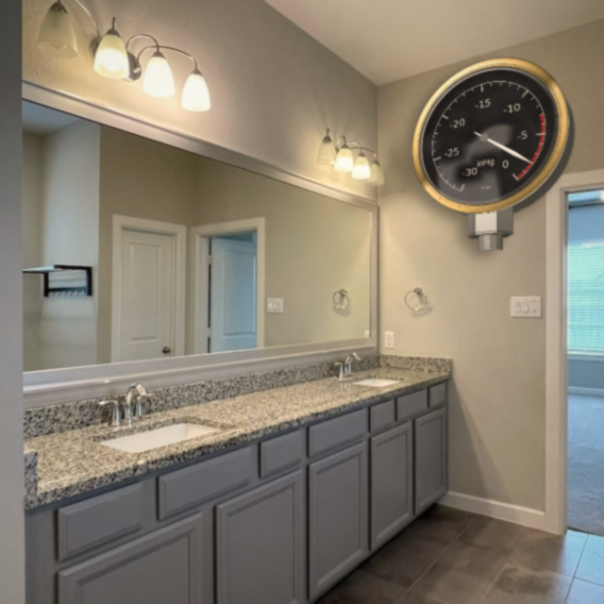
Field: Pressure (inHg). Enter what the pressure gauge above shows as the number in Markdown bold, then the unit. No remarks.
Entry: **-2** inHg
